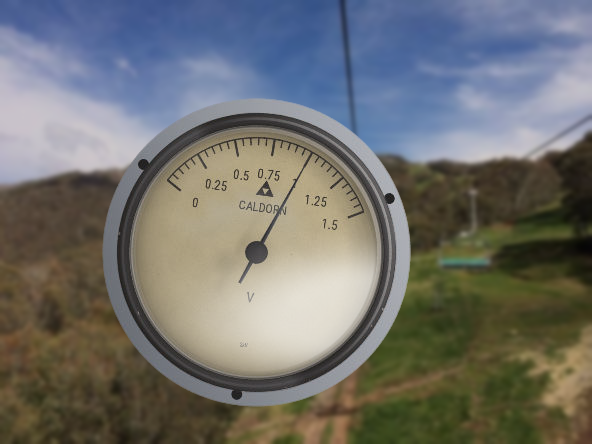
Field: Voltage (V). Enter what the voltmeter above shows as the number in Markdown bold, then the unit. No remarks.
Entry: **1** V
